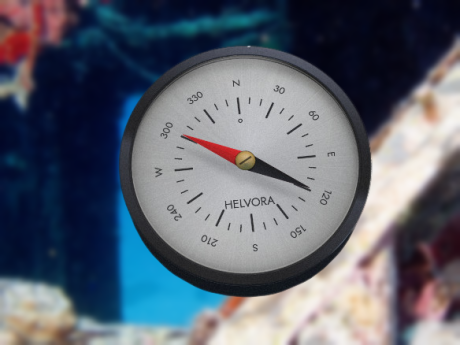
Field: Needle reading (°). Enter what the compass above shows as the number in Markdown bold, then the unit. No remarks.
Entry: **300** °
